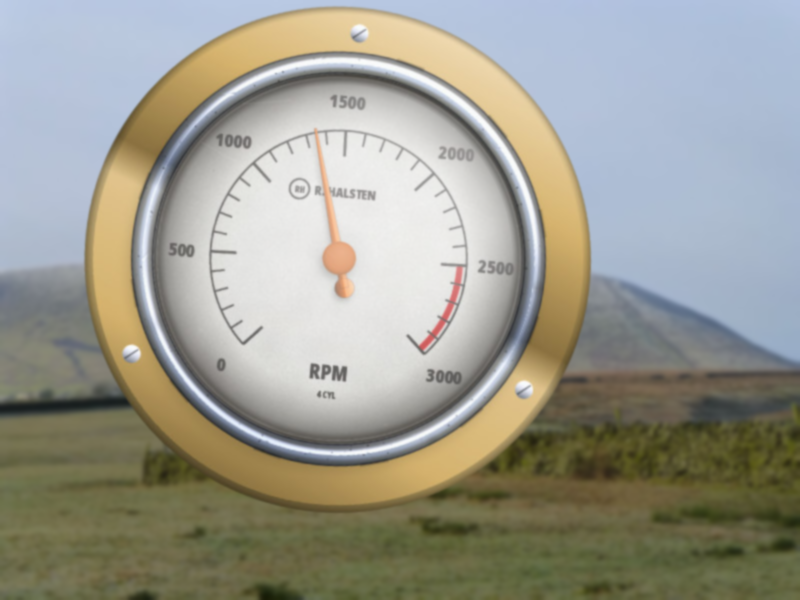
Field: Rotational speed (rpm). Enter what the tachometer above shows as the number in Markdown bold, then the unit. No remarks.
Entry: **1350** rpm
